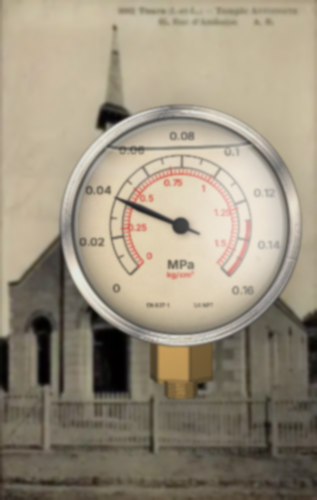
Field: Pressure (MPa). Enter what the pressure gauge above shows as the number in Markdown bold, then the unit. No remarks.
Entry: **0.04** MPa
